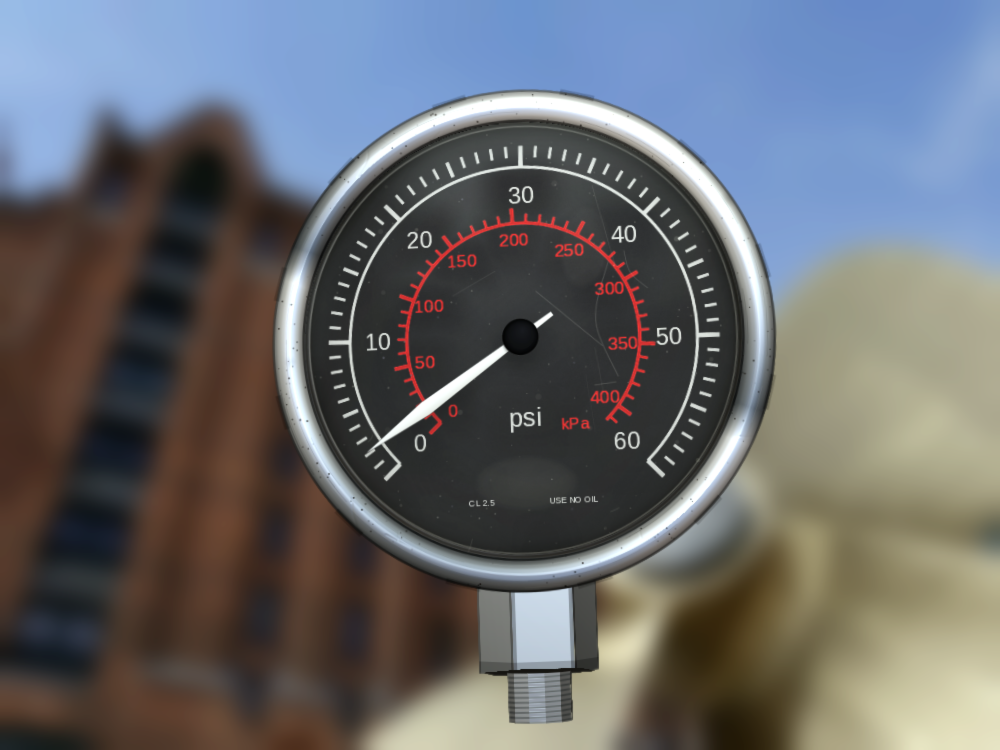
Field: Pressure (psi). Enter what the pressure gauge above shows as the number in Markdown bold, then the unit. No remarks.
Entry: **2** psi
